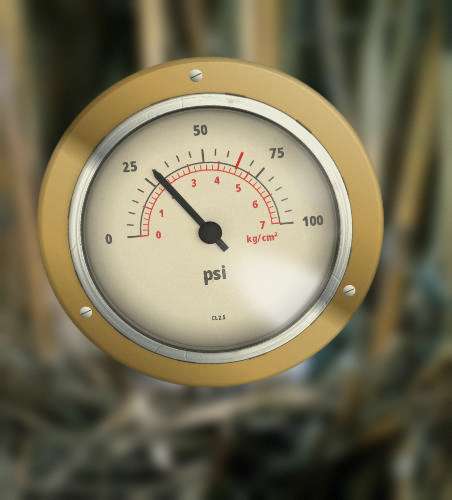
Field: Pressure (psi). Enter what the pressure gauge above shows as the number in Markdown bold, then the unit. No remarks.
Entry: **30** psi
